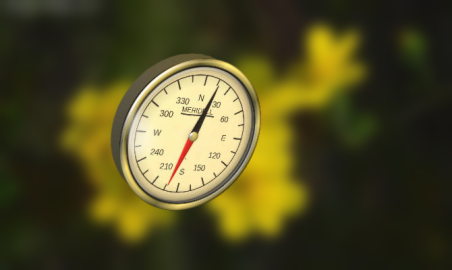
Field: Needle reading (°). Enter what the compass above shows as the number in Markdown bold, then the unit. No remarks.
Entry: **195** °
